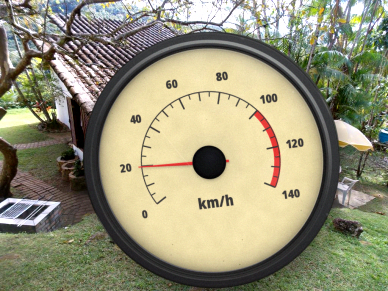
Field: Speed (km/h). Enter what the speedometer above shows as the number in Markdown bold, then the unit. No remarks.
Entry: **20** km/h
